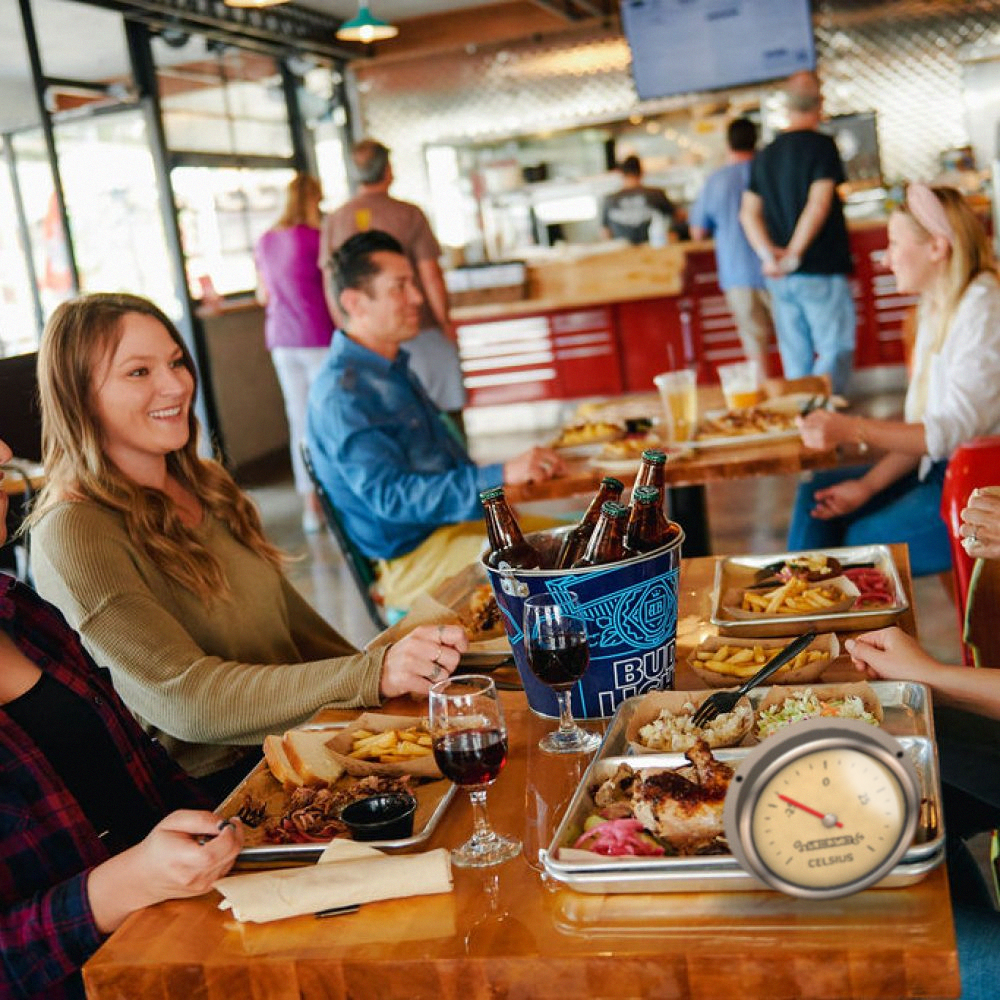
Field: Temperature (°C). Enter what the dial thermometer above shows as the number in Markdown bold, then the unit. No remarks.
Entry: **-20** °C
